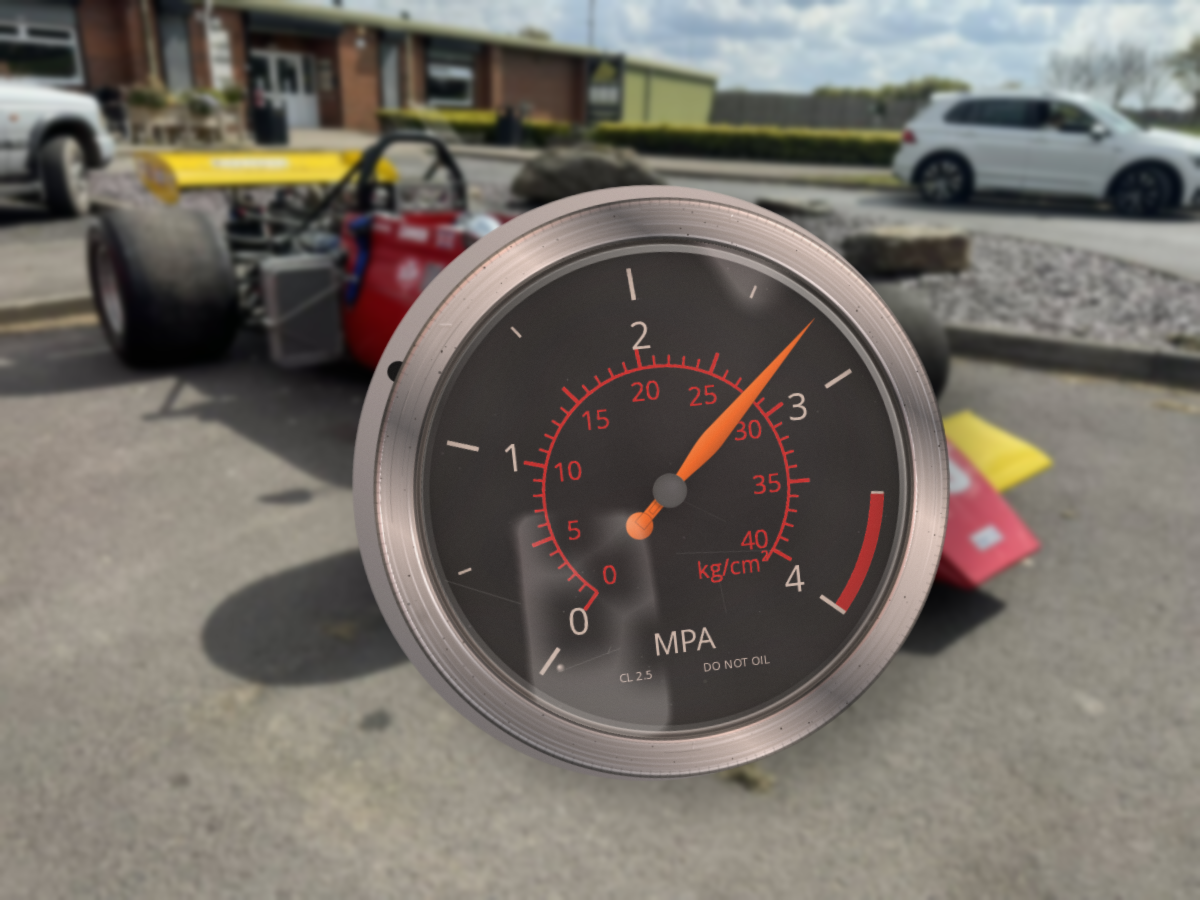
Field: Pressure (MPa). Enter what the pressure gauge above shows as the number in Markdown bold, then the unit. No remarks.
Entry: **2.75** MPa
